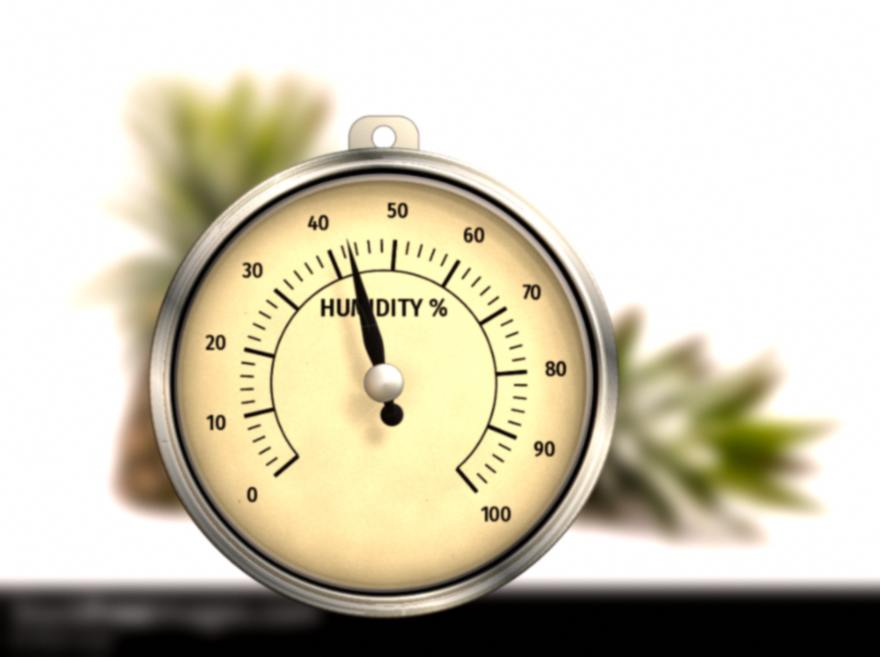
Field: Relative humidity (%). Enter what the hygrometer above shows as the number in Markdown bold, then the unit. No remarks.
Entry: **43** %
